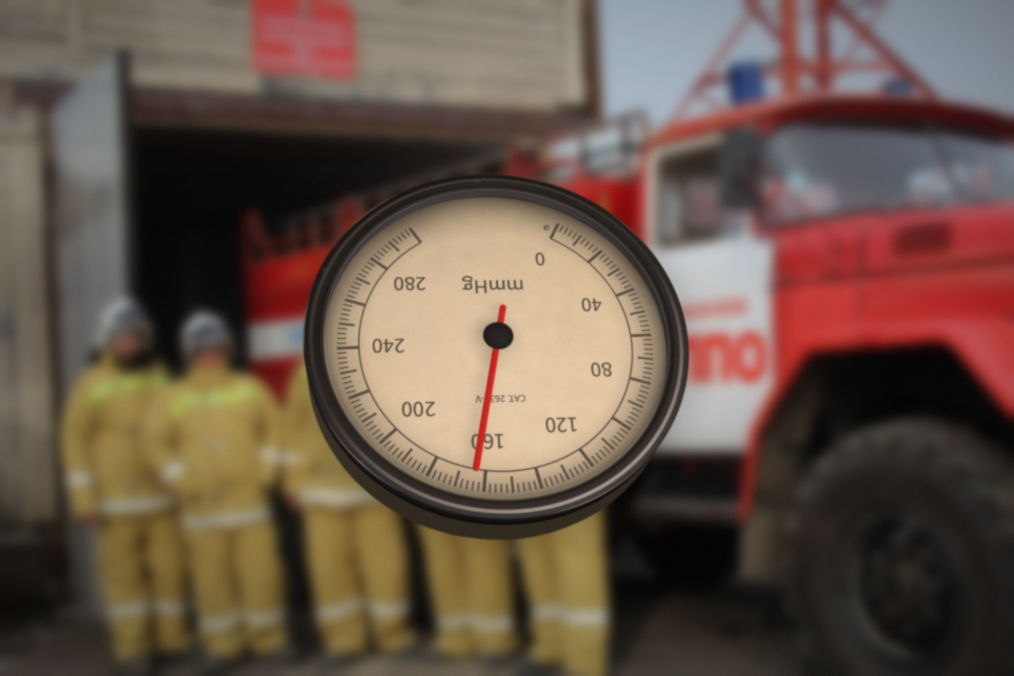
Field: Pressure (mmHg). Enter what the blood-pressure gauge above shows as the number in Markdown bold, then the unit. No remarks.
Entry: **164** mmHg
